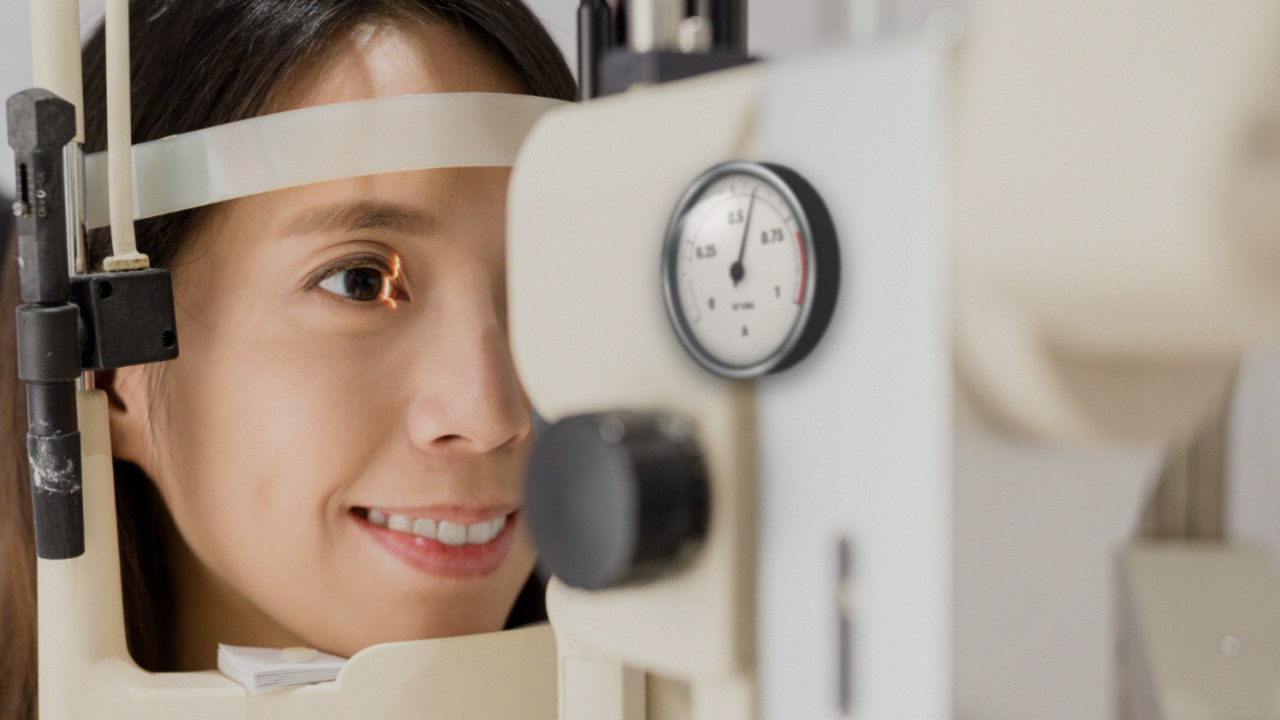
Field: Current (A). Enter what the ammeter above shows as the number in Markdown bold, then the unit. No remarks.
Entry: **0.6** A
